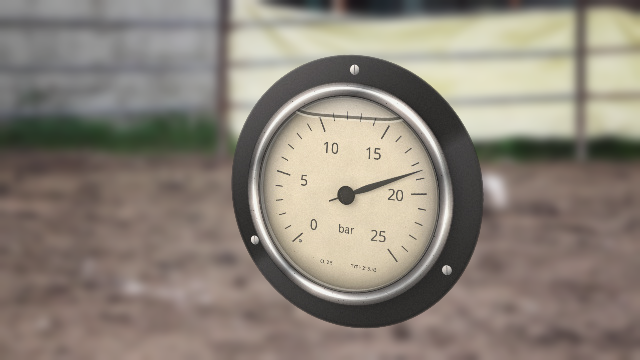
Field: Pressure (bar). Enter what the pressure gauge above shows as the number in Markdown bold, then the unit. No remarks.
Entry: **18.5** bar
